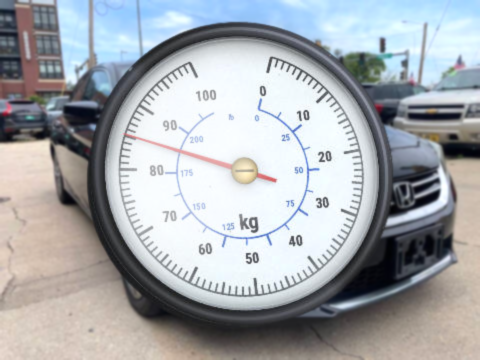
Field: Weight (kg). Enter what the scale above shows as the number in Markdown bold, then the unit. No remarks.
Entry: **85** kg
